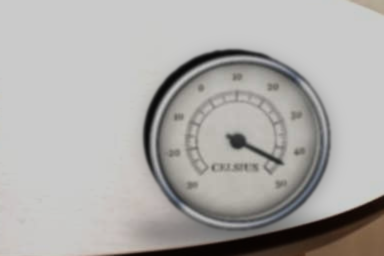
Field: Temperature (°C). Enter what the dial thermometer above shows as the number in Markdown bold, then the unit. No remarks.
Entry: **45** °C
